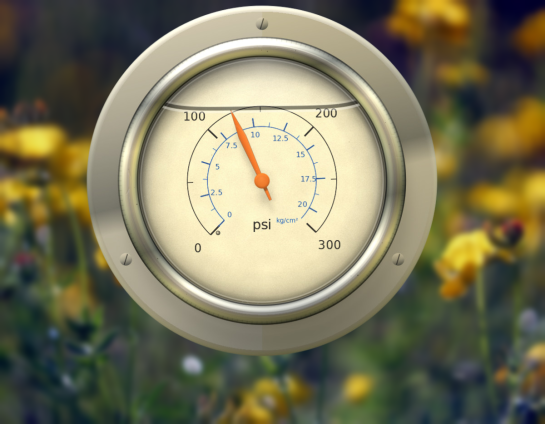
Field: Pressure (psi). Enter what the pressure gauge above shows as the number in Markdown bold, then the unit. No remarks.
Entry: **125** psi
